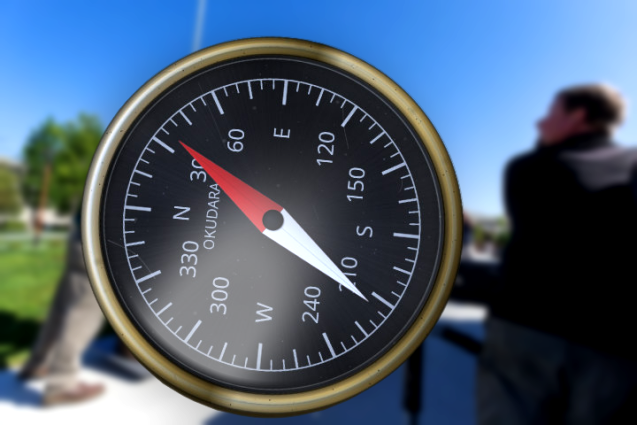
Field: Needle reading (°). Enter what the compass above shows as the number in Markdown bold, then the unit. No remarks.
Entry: **35** °
